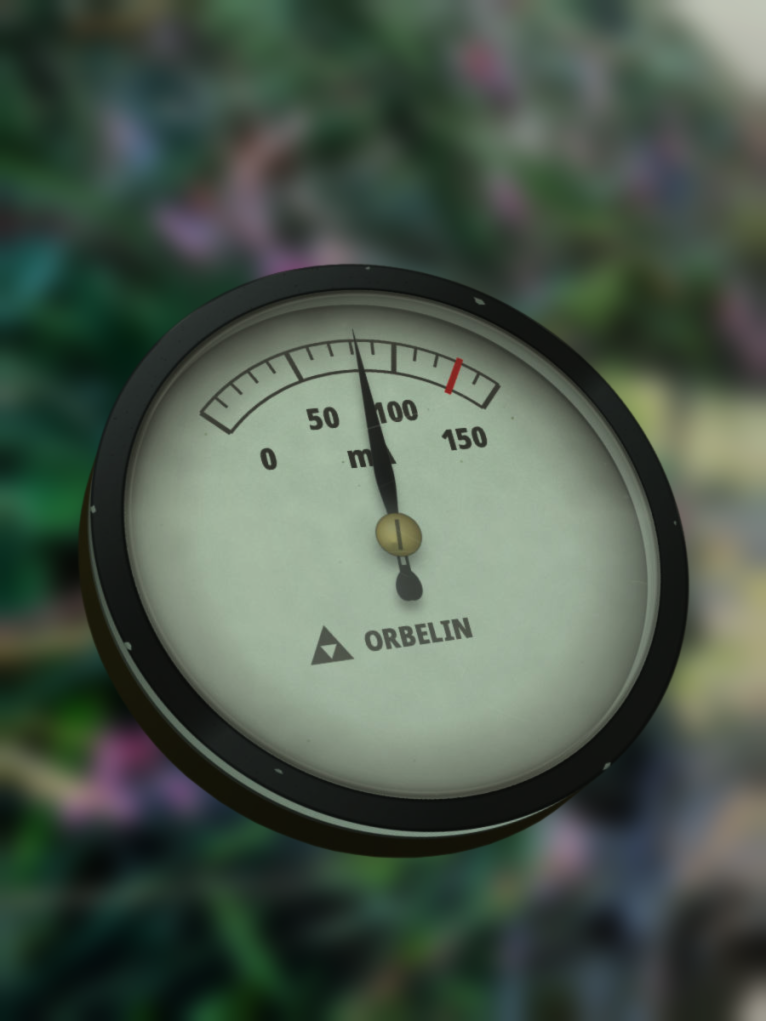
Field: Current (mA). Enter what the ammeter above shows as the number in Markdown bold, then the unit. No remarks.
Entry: **80** mA
